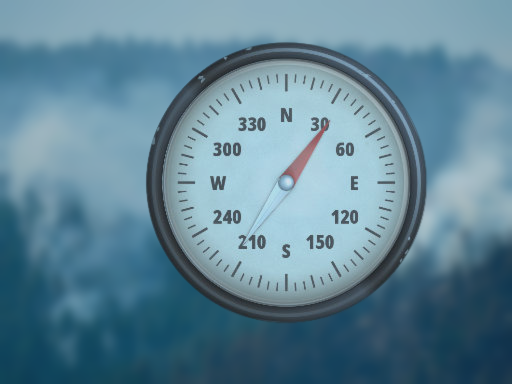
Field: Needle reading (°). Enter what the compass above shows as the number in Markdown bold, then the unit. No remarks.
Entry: **35** °
